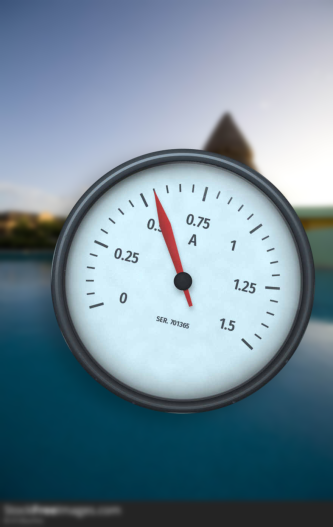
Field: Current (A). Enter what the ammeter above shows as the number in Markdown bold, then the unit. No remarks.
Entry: **0.55** A
